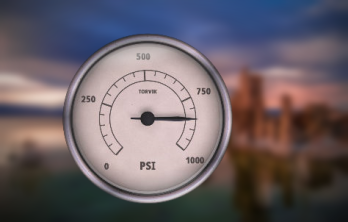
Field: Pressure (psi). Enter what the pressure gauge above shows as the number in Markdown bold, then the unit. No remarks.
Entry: **850** psi
